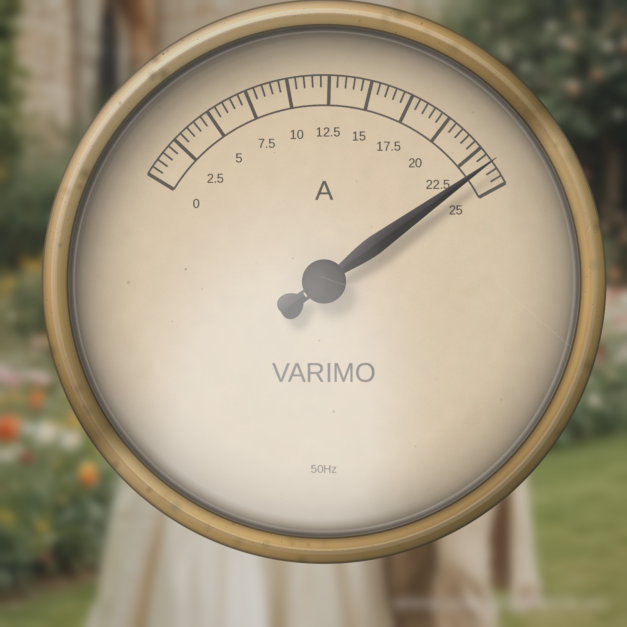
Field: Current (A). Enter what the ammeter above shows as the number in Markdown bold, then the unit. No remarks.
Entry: **23.5** A
